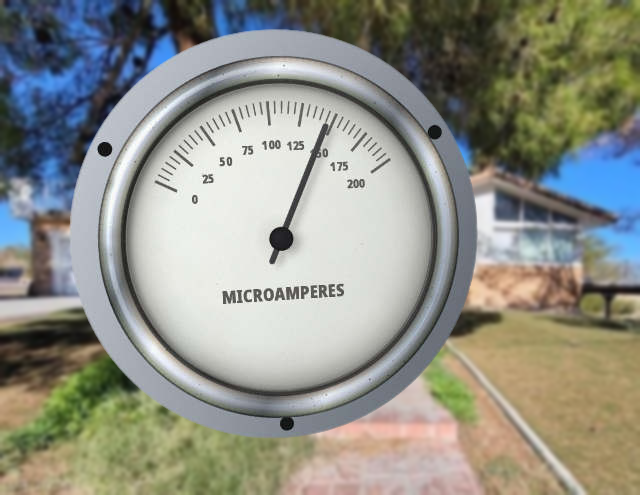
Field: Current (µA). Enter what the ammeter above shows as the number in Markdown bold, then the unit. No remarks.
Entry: **145** µA
